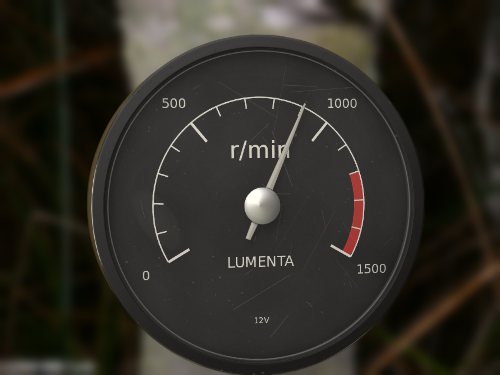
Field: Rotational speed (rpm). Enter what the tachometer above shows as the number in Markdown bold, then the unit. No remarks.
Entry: **900** rpm
